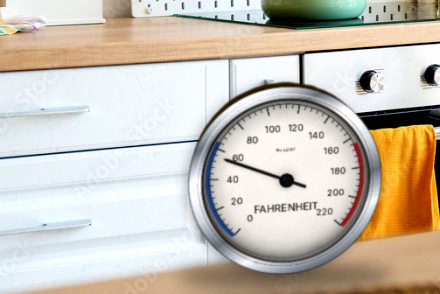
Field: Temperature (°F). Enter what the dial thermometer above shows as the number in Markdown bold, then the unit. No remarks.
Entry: **56** °F
